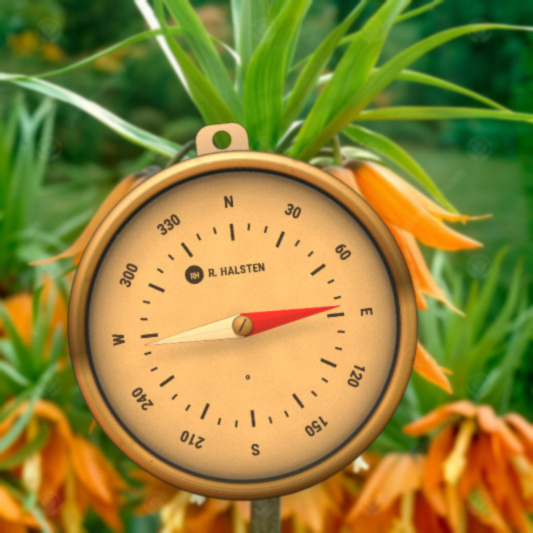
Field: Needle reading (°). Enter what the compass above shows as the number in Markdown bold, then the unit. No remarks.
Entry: **85** °
